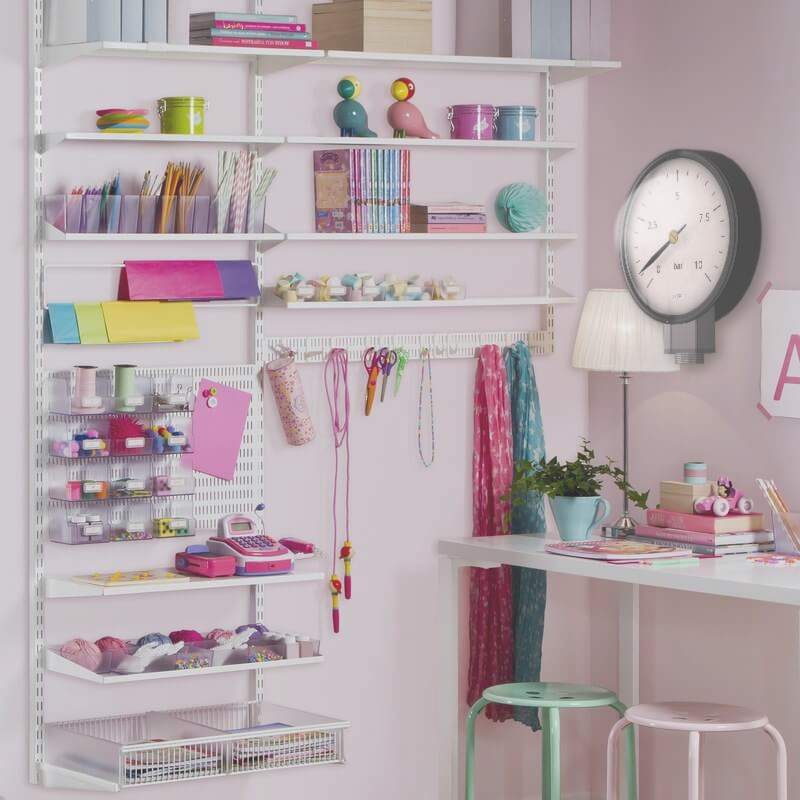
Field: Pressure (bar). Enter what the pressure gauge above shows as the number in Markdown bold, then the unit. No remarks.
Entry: **0.5** bar
